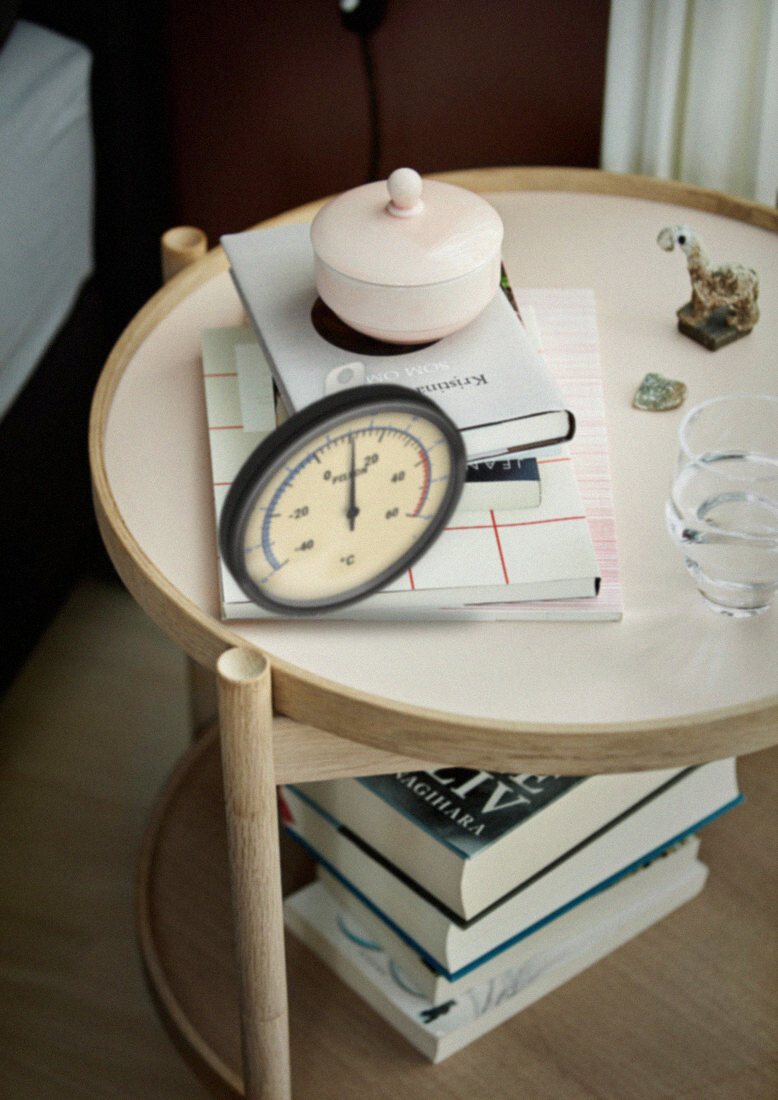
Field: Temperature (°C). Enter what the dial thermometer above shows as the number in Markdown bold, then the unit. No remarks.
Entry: **10** °C
